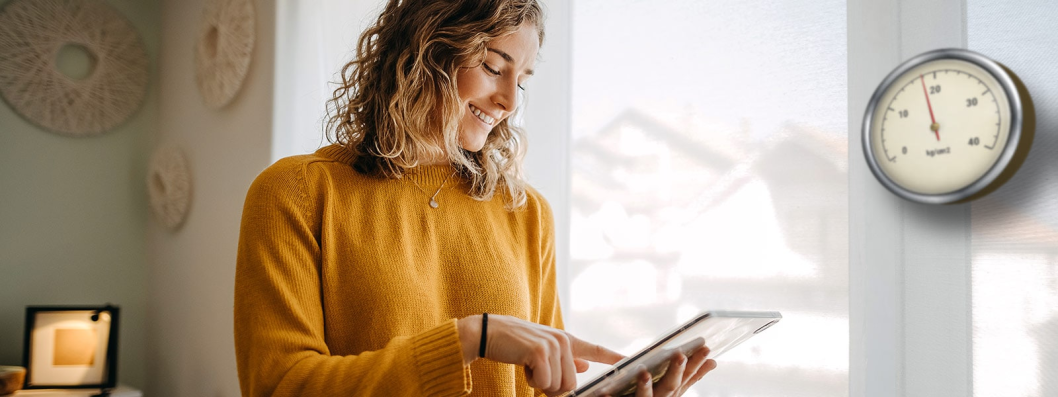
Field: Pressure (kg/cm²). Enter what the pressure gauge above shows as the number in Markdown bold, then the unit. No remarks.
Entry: **18** kg/cm²
